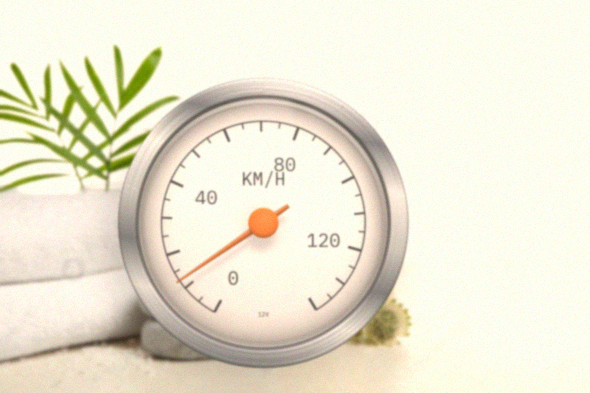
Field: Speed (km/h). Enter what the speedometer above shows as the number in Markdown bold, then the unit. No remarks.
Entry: **12.5** km/h
